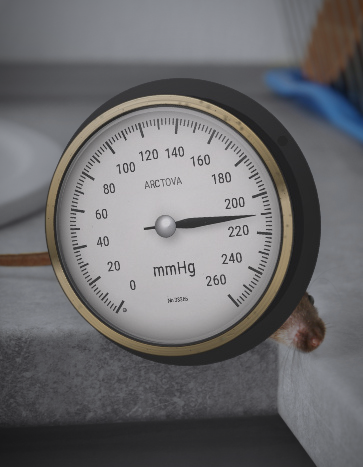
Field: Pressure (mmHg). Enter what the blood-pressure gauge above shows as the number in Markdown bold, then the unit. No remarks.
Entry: **210** mmHg
